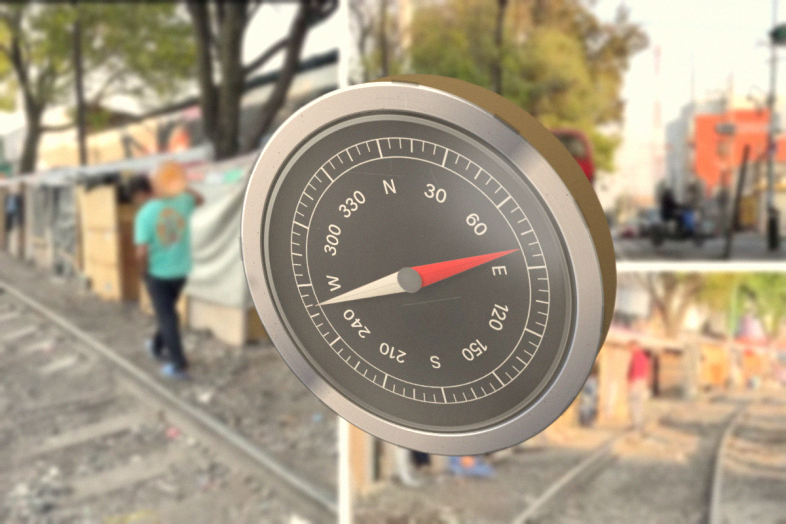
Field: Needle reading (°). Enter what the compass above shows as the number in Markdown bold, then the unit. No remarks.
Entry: **80** °
